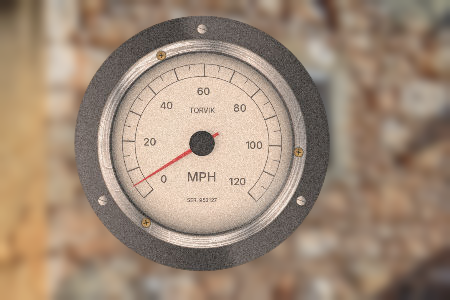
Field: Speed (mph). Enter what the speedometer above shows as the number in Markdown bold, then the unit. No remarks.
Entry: **5** mph
